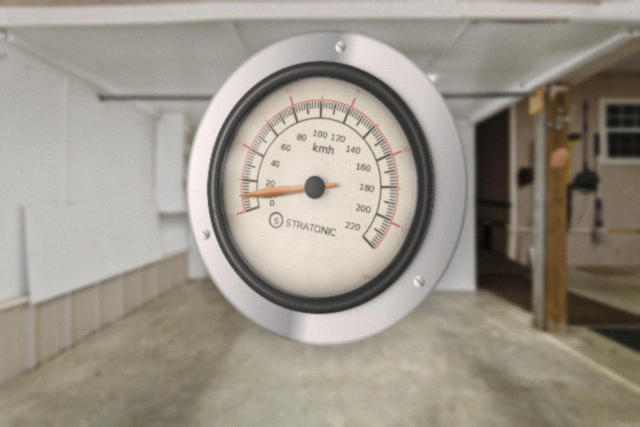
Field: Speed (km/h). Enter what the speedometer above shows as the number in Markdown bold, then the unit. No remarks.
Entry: **10** km/h
